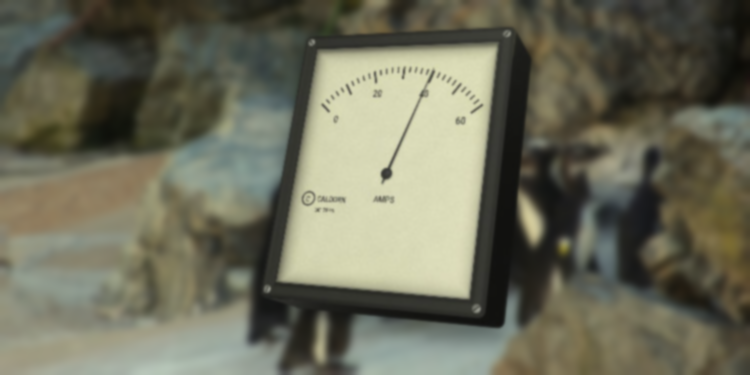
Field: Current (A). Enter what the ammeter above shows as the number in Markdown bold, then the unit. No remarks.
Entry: **40** A
